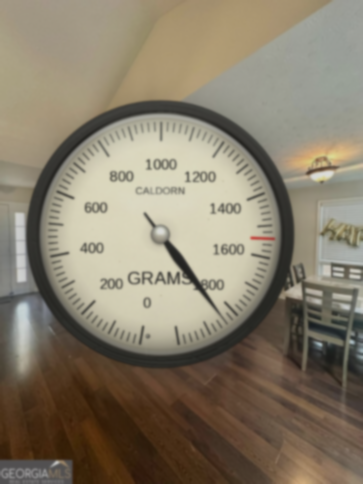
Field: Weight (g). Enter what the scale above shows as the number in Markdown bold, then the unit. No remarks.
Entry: **1840** g
